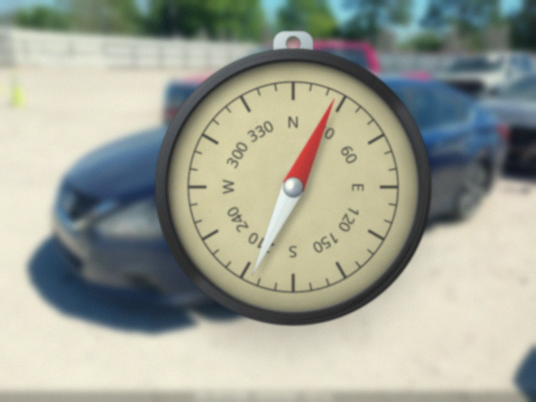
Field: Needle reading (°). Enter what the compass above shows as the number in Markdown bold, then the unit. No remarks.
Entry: **25** °
